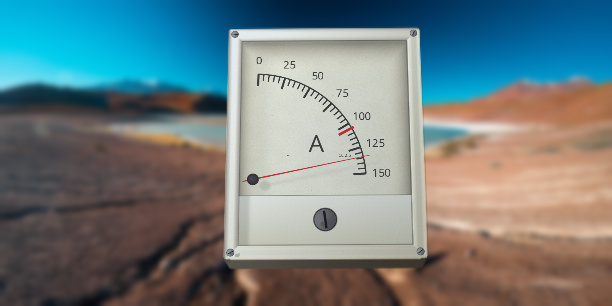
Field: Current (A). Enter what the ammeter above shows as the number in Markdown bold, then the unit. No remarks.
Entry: **135** A
